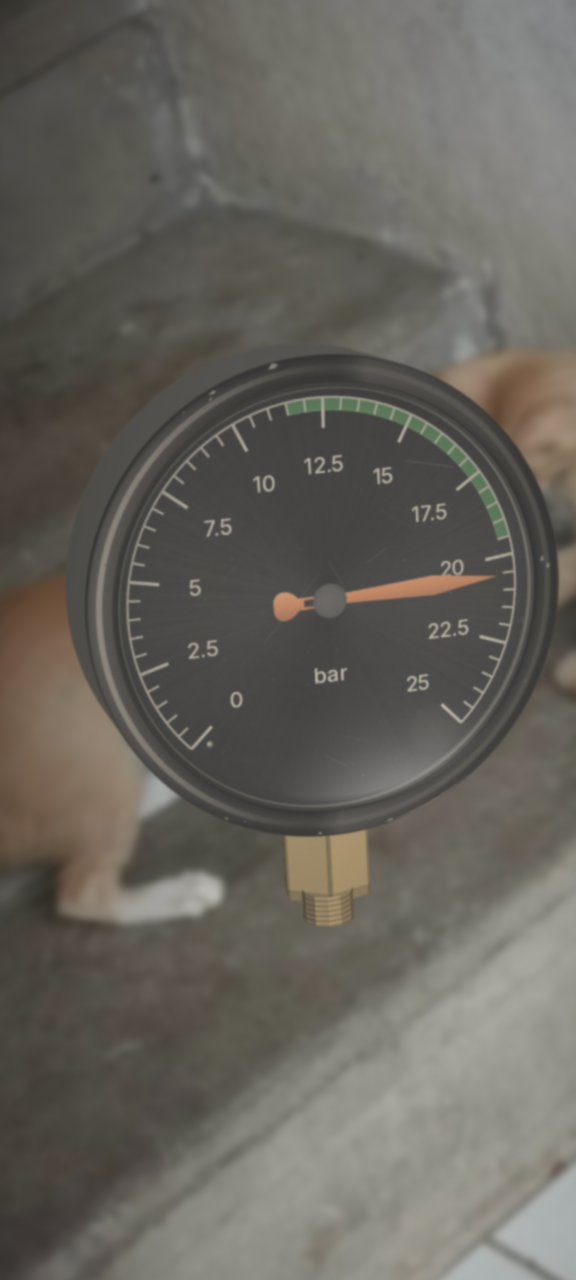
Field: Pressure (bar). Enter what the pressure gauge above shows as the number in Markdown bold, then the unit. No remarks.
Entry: **20.5** bar
